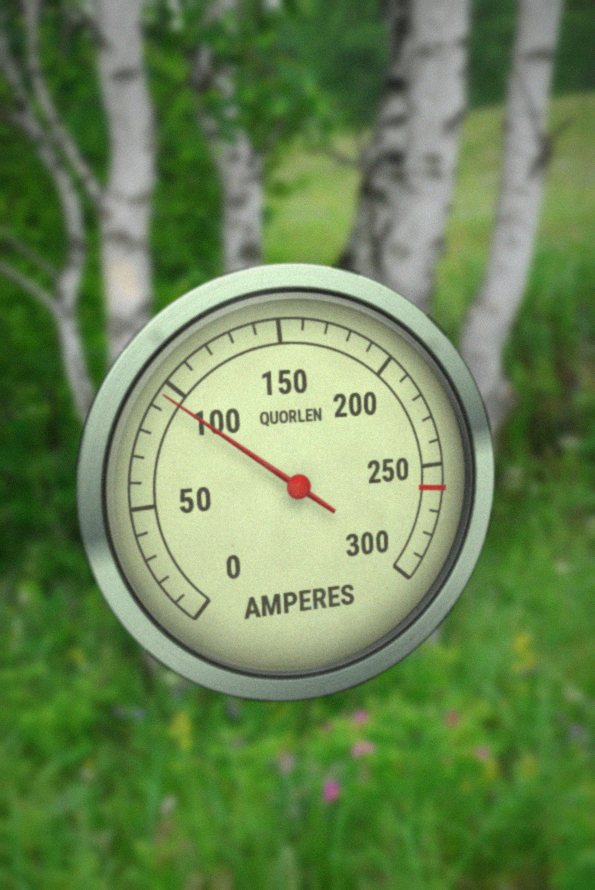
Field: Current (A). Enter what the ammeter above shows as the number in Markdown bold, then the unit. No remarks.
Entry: **95** A
